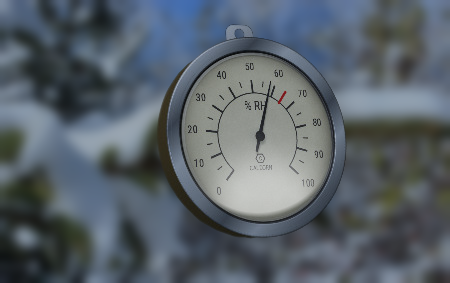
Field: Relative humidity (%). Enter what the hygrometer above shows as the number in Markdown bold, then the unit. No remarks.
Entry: **57.5** %
